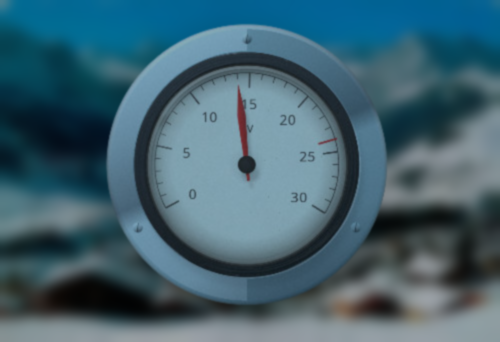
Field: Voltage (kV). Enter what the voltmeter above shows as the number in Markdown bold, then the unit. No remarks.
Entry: **14** kV
